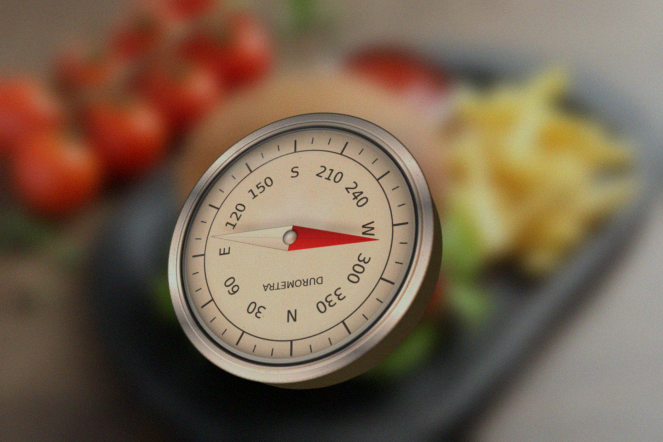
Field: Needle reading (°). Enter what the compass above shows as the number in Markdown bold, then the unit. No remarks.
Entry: **280** °
